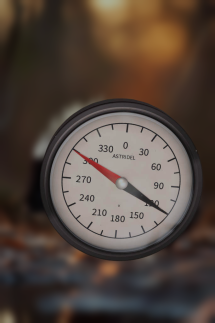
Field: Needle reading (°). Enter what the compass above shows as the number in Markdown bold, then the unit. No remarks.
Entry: **300** °
